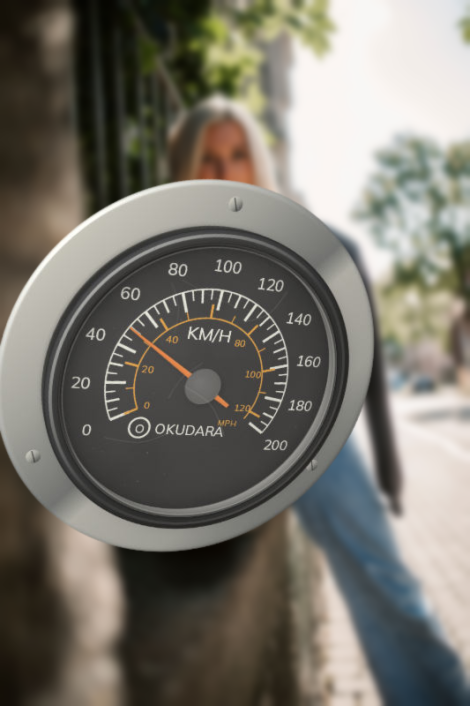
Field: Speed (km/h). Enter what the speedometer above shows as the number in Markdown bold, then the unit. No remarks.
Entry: **50** km/h
